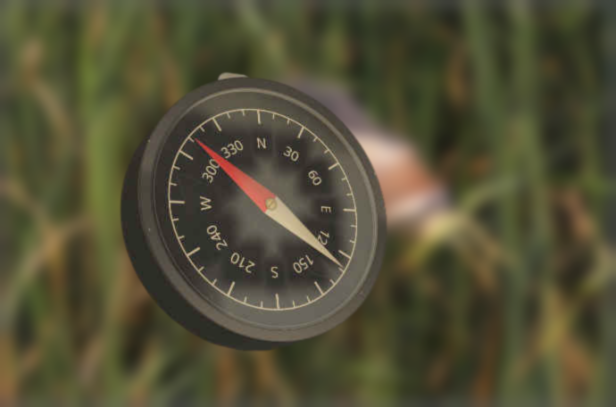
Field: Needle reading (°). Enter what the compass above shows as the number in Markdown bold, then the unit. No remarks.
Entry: **310** °
